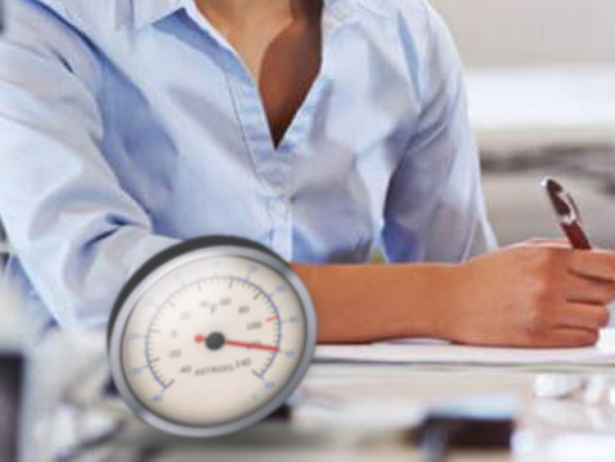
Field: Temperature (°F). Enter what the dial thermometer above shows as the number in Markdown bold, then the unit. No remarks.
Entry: **120** °F
